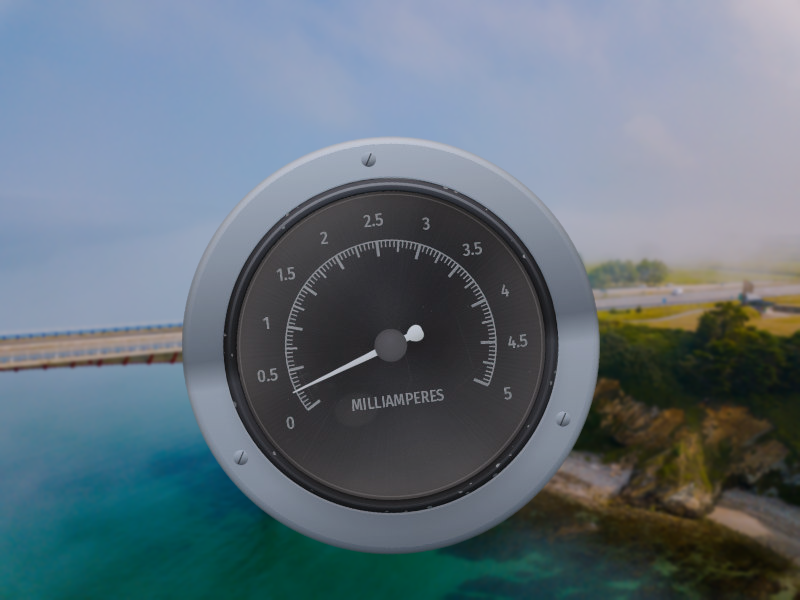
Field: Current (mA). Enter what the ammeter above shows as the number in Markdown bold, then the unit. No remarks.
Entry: **0.25** mA
